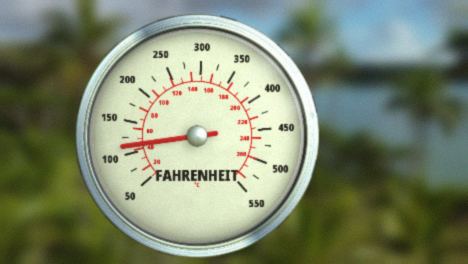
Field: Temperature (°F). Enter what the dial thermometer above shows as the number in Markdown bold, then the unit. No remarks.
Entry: **112.5** °F
